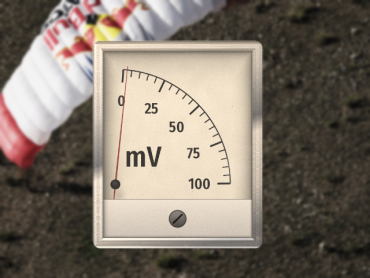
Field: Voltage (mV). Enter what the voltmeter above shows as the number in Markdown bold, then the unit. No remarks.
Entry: **2.5** mV
